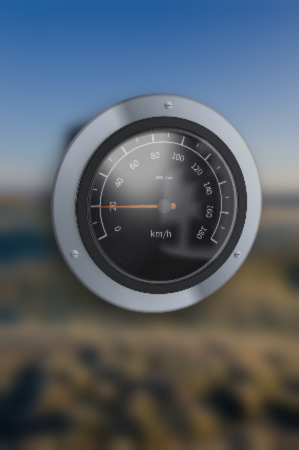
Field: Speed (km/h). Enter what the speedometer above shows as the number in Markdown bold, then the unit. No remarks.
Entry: **20** km/h
